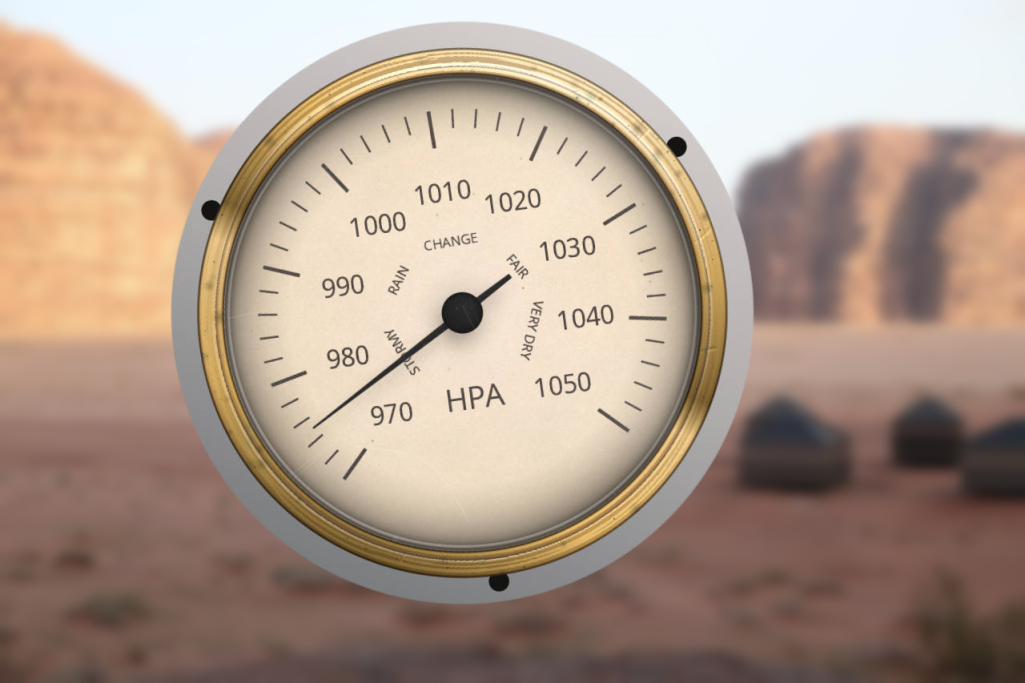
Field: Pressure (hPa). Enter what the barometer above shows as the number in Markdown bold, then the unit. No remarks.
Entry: **975** hPa
